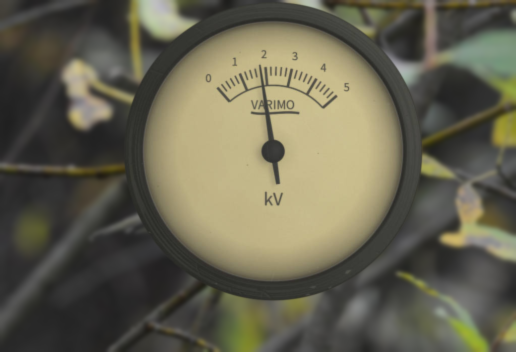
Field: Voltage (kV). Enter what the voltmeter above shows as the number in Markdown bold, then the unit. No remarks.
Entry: **1.8** kV
